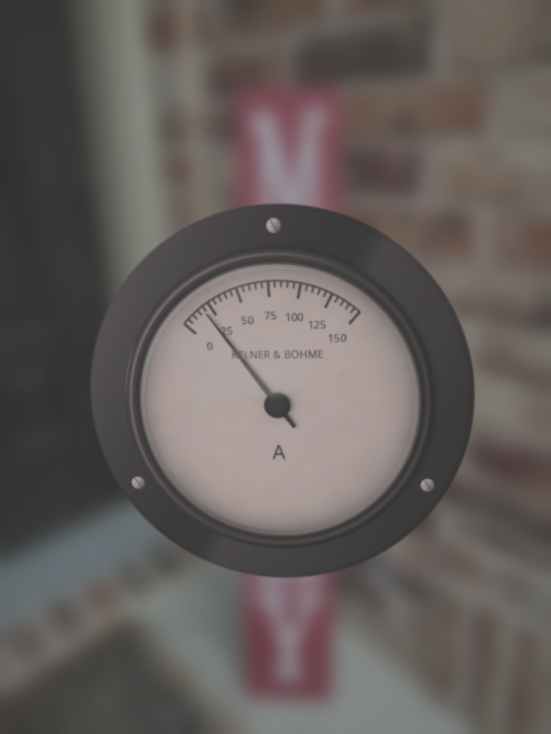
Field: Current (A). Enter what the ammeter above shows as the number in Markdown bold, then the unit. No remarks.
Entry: **20** A
